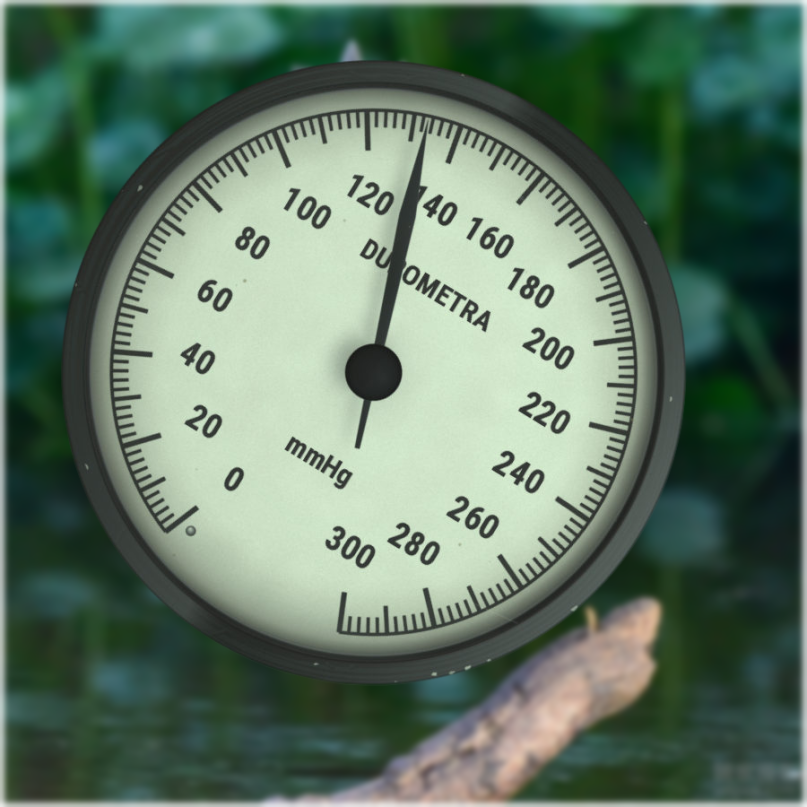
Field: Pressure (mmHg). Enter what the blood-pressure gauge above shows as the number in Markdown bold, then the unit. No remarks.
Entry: **133** mmHg
